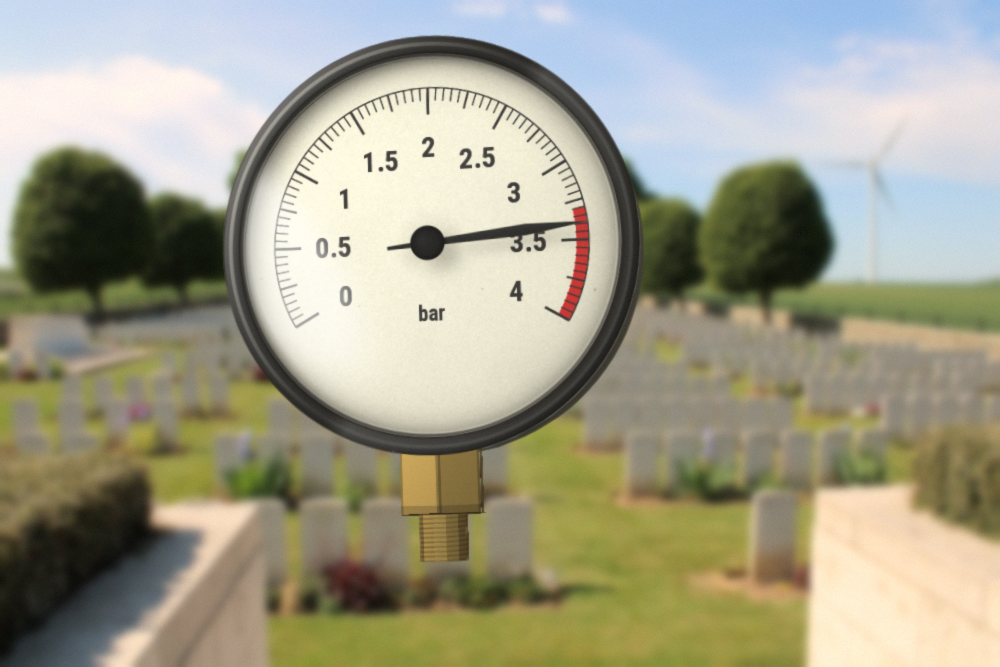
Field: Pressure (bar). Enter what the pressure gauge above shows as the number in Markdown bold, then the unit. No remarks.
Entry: **3.4** bar
